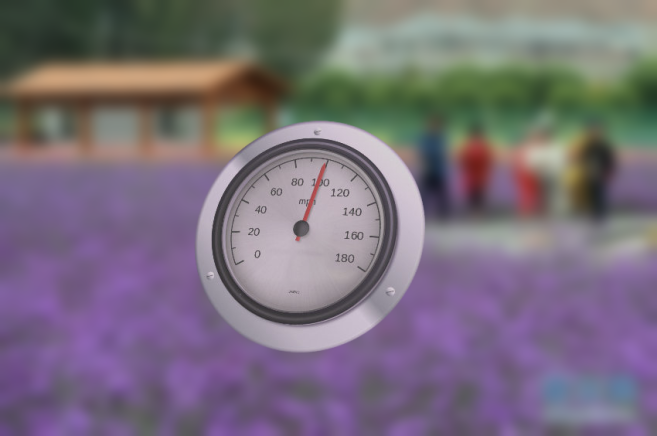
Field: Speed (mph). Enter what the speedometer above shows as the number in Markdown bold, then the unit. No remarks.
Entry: **100** mph
